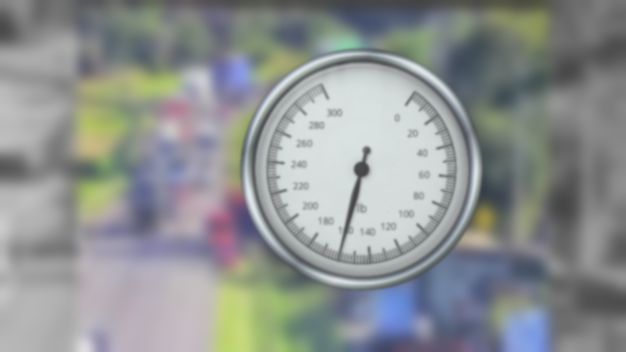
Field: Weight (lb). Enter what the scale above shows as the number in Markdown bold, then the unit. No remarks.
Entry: **160** lb
